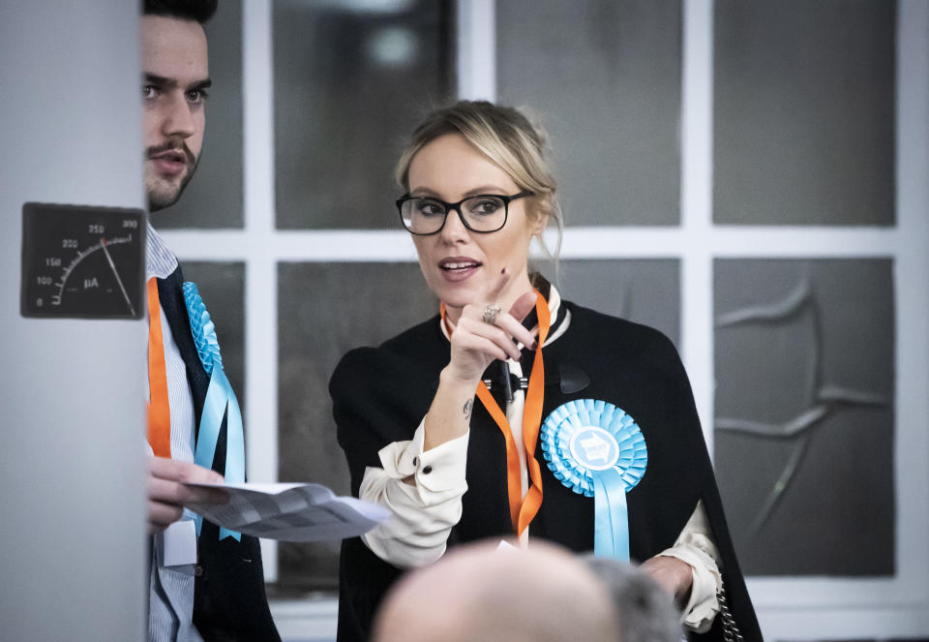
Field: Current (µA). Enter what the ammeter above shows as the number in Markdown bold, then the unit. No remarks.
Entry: **250** µA
